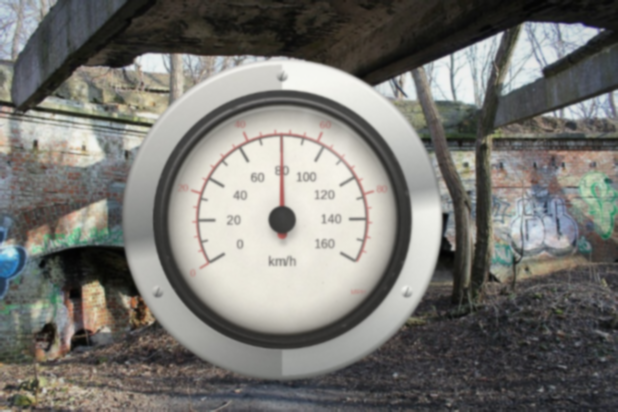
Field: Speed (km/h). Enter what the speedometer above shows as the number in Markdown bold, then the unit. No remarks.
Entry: **80** km/h
